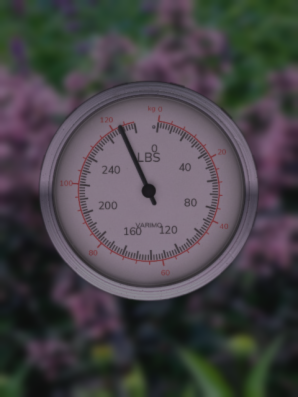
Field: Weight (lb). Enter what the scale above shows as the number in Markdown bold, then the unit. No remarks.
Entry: **270** lb
